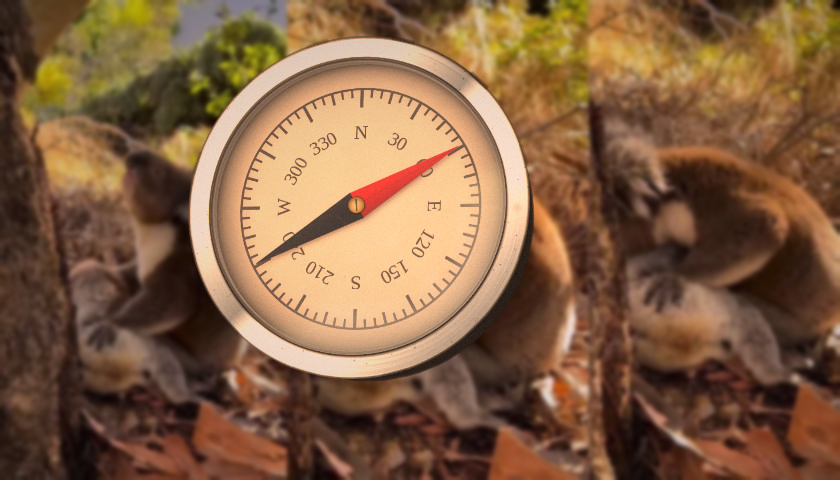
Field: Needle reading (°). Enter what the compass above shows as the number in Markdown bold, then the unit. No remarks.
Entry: **60** °
